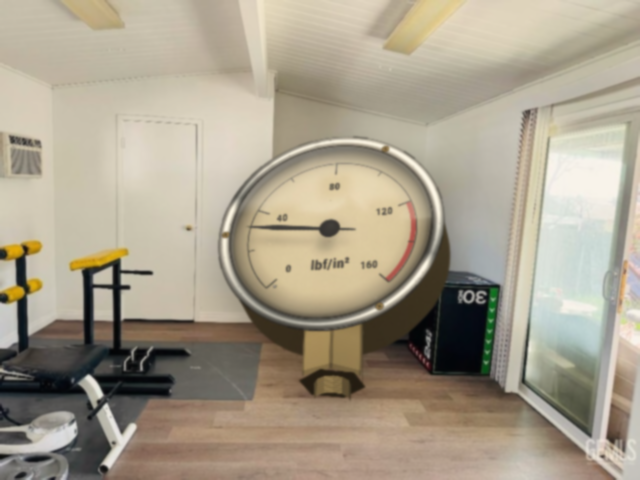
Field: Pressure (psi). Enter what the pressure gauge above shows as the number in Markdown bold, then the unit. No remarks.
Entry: **30** psi
